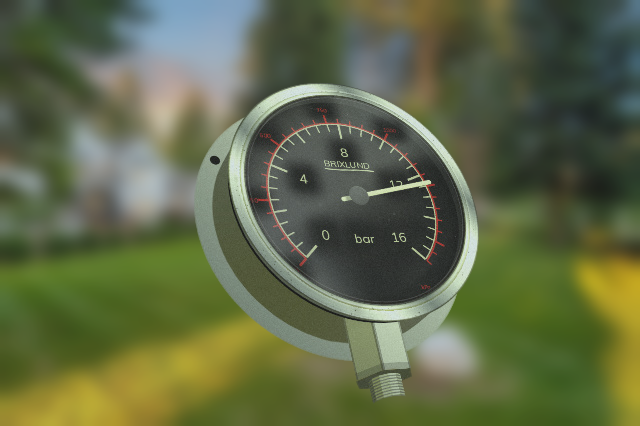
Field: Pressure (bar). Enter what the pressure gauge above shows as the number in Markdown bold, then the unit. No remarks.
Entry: **12.5** bar
